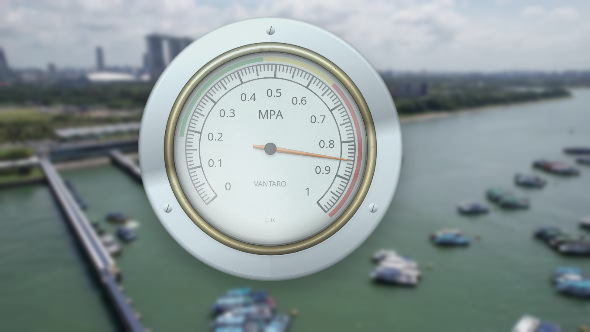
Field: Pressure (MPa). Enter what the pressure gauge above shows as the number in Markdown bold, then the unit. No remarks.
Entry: **0.85** MPa
